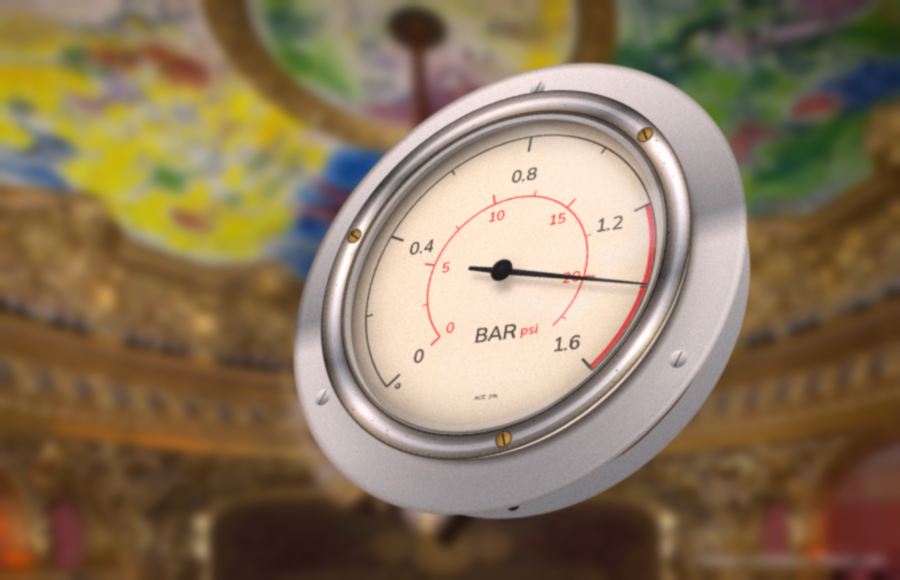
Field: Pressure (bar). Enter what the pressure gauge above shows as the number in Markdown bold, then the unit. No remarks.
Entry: **1.4** bar
